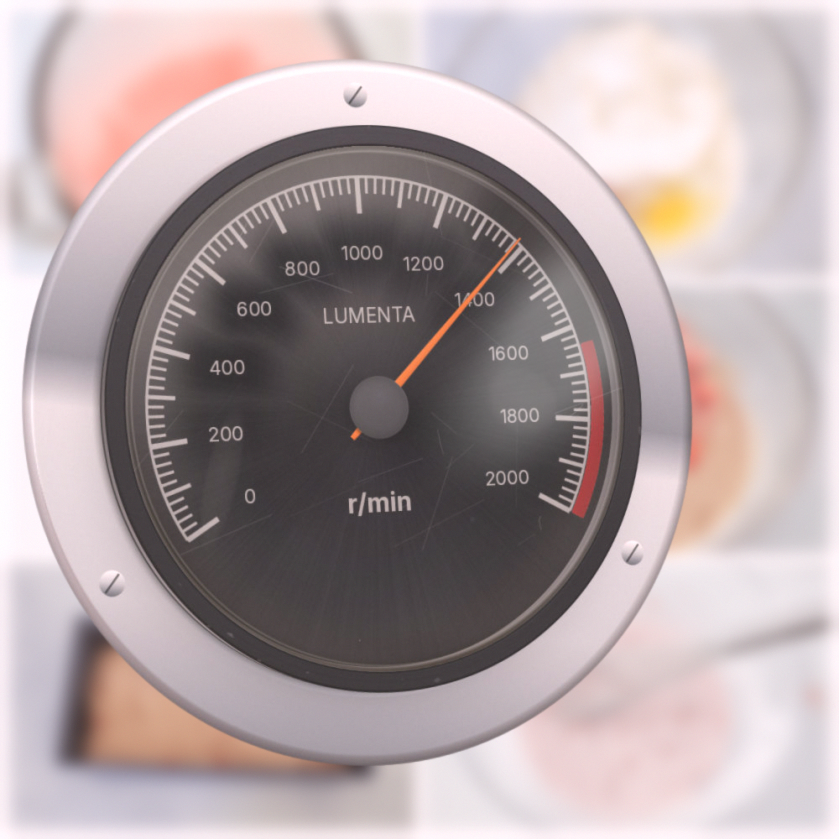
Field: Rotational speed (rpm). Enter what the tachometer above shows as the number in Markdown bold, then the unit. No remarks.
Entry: **1380** rpm
